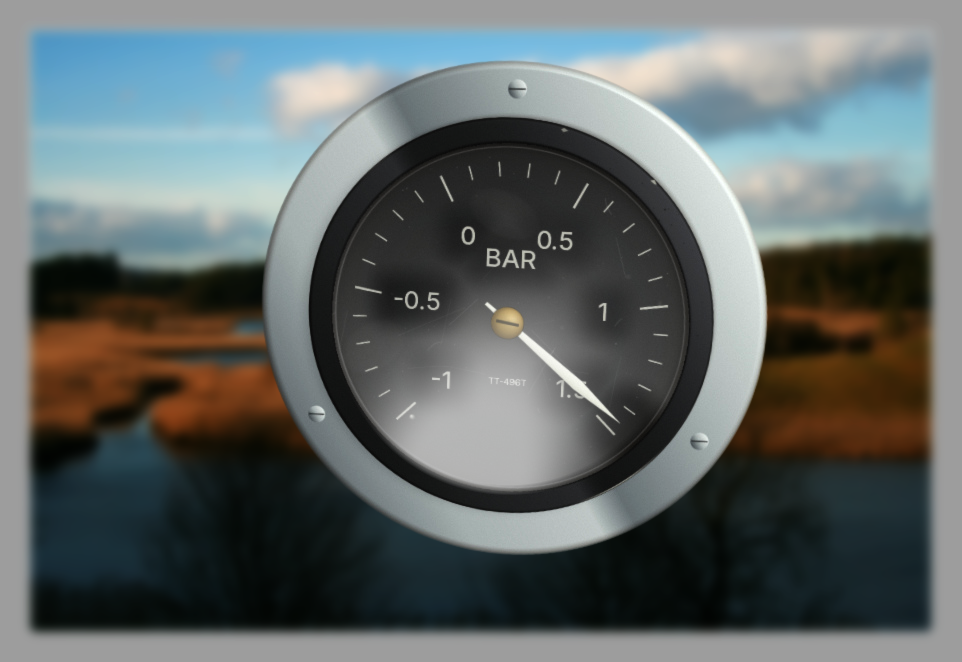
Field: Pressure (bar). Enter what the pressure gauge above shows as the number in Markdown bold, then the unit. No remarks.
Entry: **1.45** bar
